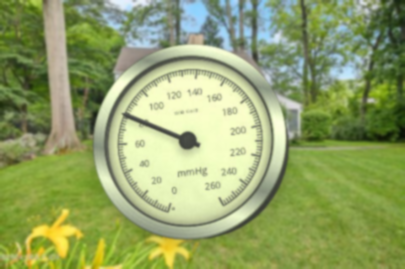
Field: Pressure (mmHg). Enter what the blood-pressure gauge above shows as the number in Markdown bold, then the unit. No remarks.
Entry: **80** mmHg
